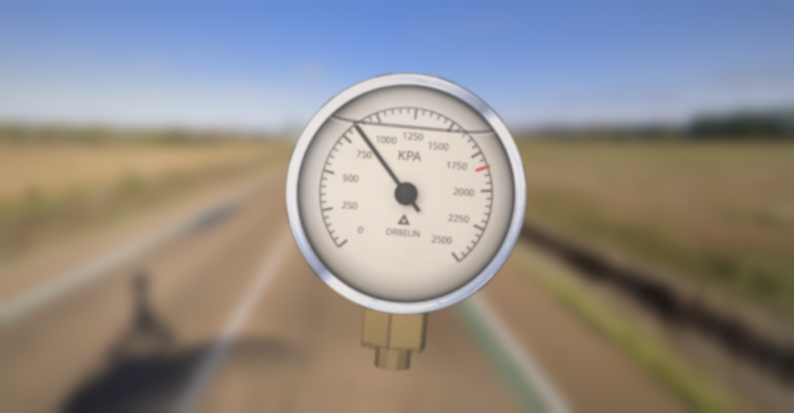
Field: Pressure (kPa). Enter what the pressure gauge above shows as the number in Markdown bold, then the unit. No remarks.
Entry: **850** kPa
